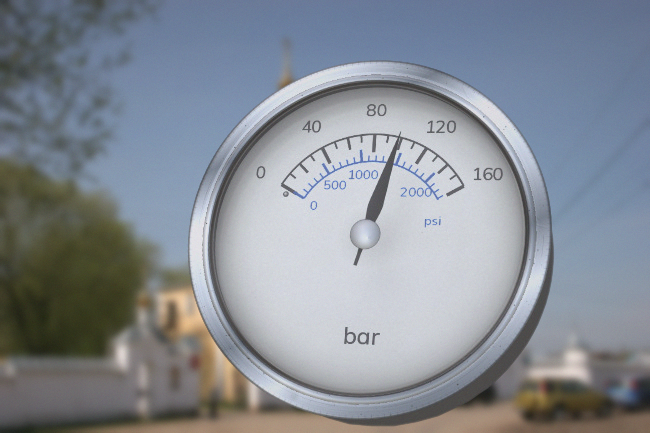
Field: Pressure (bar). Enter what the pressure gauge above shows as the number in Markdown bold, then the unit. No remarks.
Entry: **100** bar
